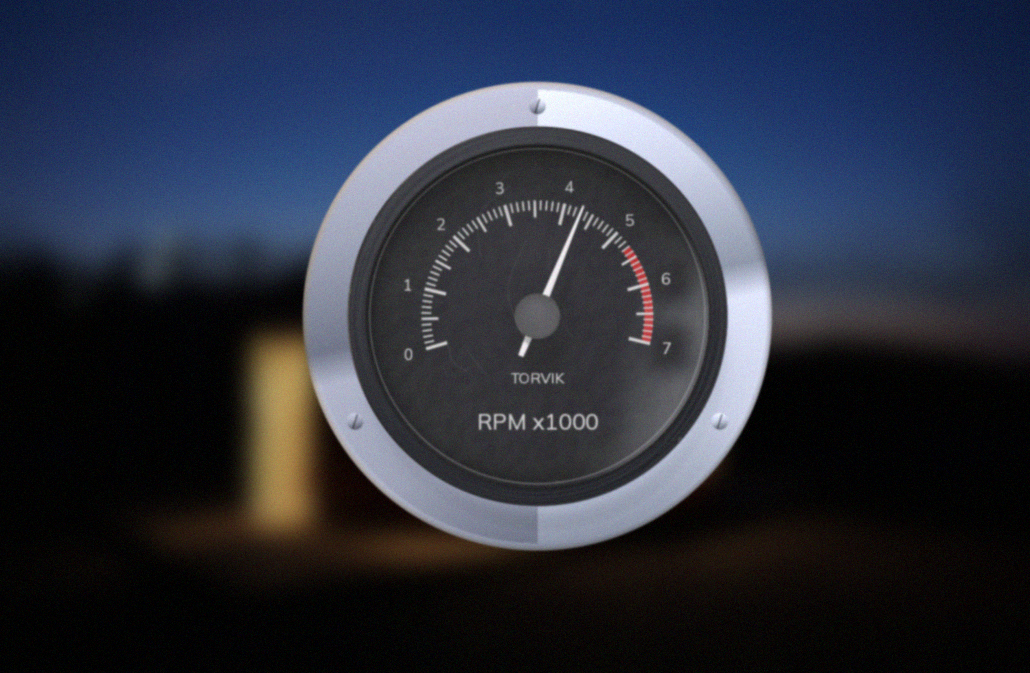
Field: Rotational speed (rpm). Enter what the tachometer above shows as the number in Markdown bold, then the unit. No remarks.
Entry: **4300** rpm
